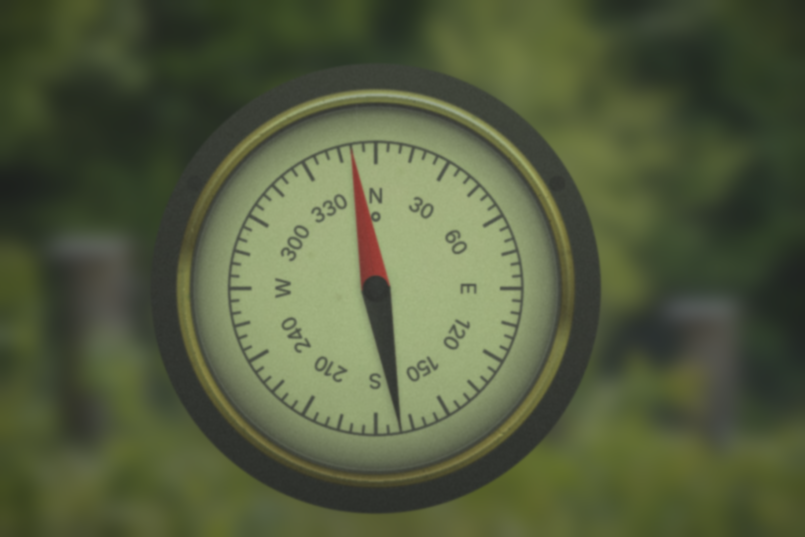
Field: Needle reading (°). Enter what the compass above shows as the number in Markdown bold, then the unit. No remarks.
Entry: **350** °
